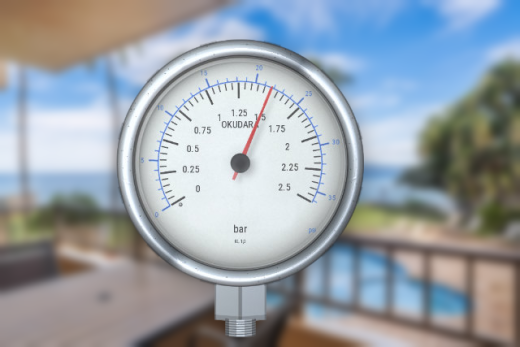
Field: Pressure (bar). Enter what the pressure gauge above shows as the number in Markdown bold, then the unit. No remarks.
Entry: **1.5** bar
